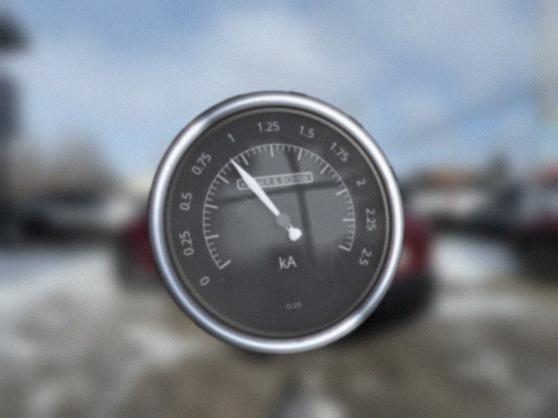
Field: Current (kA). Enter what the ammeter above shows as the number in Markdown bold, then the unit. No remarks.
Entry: **0.9** kA
